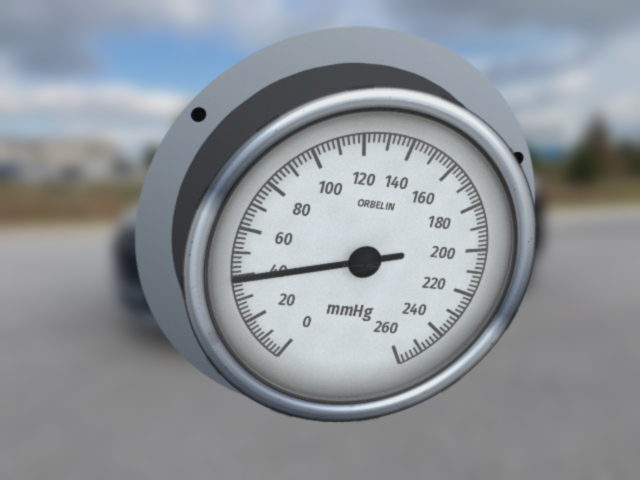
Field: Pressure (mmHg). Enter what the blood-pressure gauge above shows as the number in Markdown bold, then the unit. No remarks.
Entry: **40** mmHg
